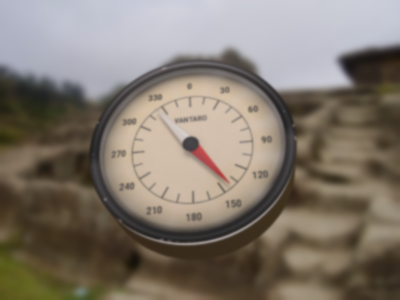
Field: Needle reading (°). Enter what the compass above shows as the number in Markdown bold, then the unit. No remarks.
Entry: **142.5** °
